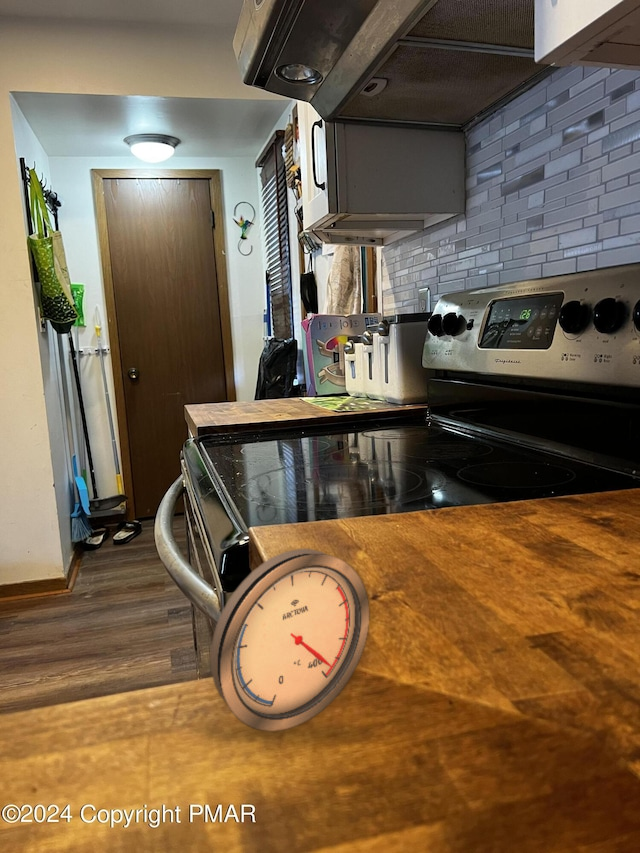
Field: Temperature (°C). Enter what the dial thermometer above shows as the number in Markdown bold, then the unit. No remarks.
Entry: **387.5** °C
